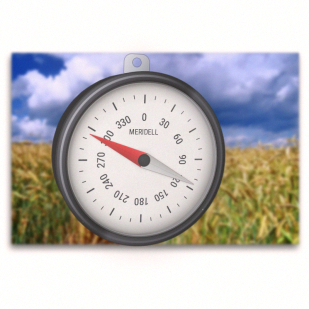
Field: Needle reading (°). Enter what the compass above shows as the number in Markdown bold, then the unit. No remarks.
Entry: **295** °
